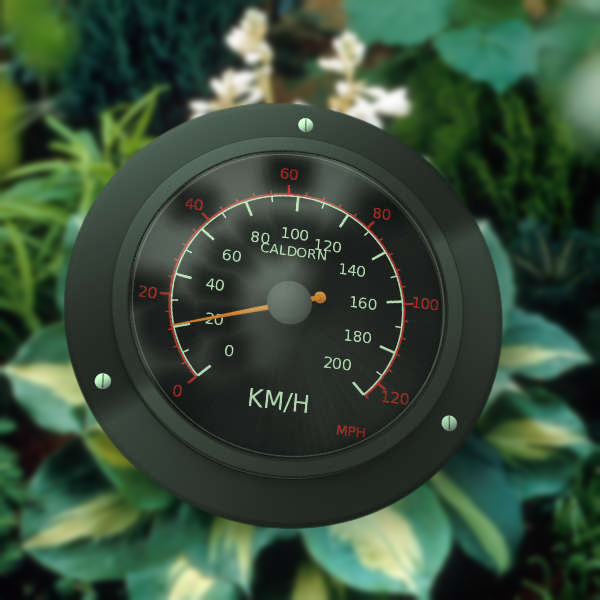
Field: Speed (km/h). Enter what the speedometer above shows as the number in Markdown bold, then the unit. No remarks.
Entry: **20** km/h
